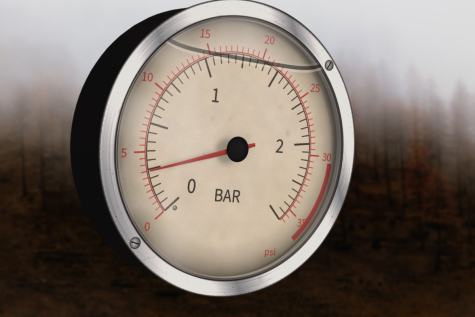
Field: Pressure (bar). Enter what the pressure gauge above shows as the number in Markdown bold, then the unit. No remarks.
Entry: **0.25** bar
